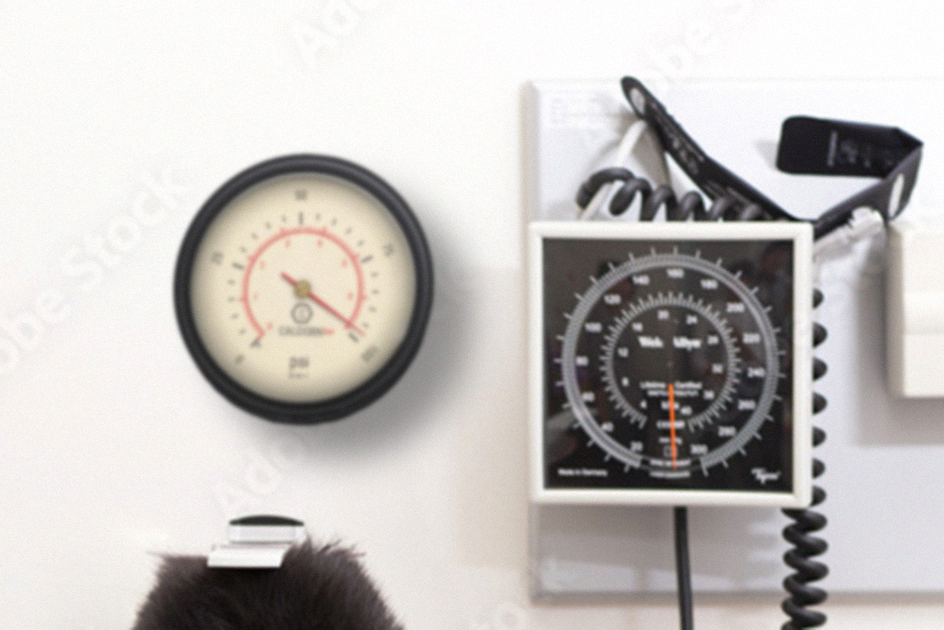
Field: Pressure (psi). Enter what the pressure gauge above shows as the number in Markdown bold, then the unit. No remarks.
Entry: **97.5** psi
